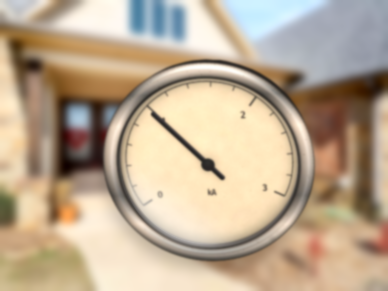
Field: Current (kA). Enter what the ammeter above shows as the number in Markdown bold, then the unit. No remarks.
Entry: **1** kA
